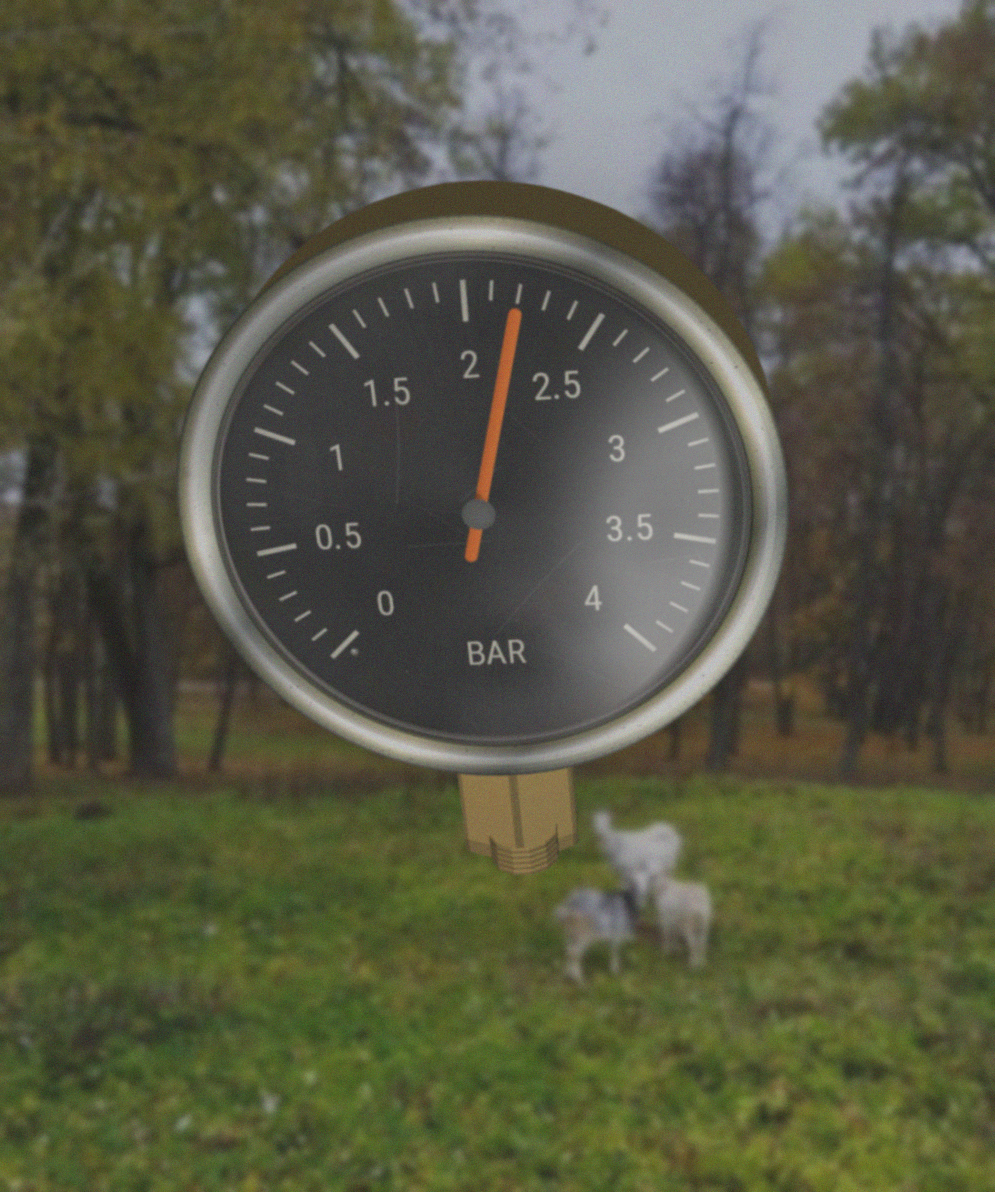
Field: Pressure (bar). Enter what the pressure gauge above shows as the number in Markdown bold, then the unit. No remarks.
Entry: **2.2** bar
